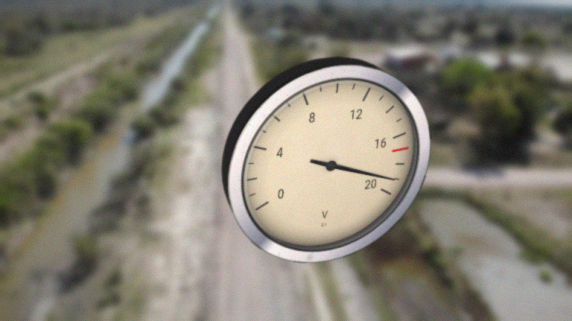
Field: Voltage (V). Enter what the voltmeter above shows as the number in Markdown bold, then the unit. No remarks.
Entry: **19** V
